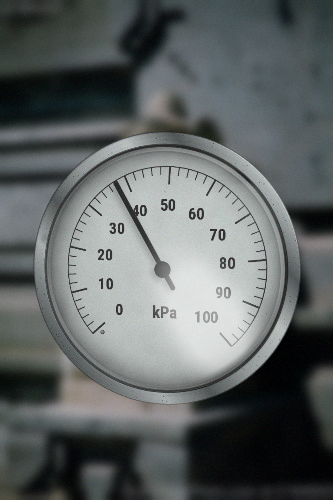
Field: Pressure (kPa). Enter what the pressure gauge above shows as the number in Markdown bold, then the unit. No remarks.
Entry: **38** kPa
